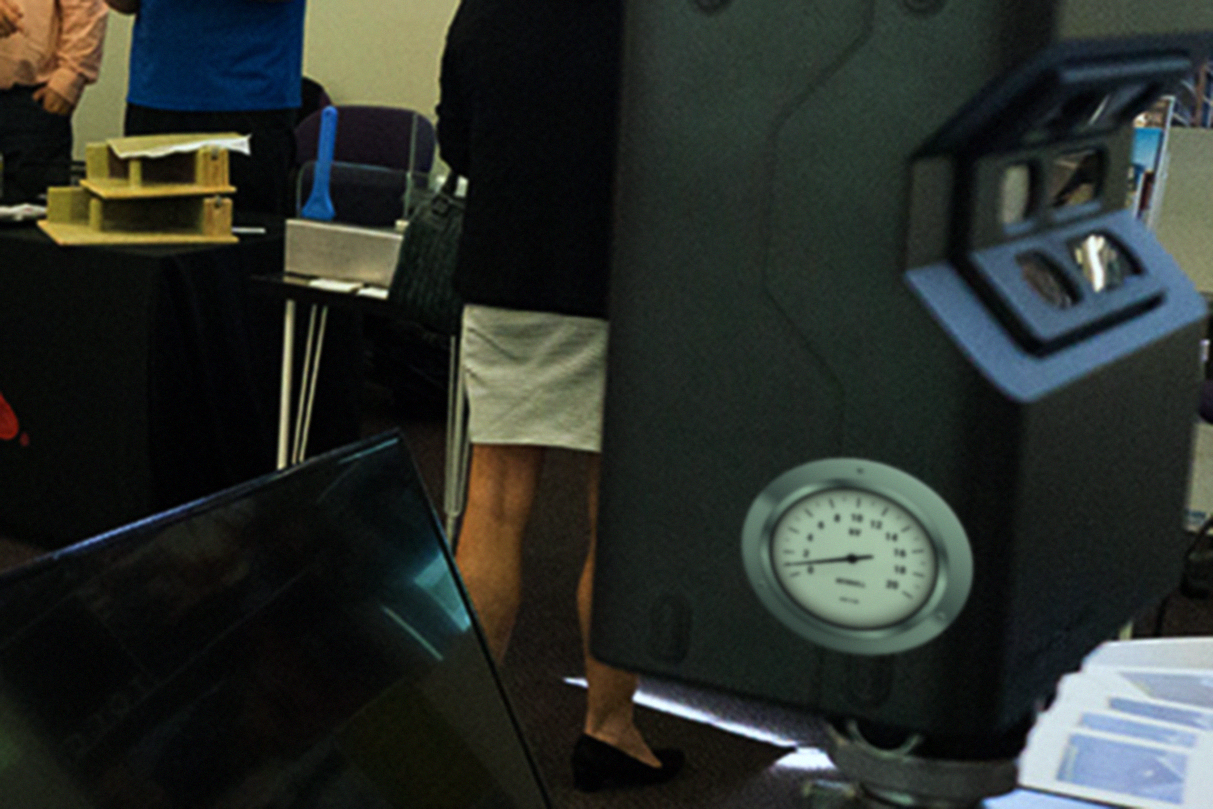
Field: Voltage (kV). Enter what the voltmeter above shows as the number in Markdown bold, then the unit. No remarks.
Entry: **1** kV
